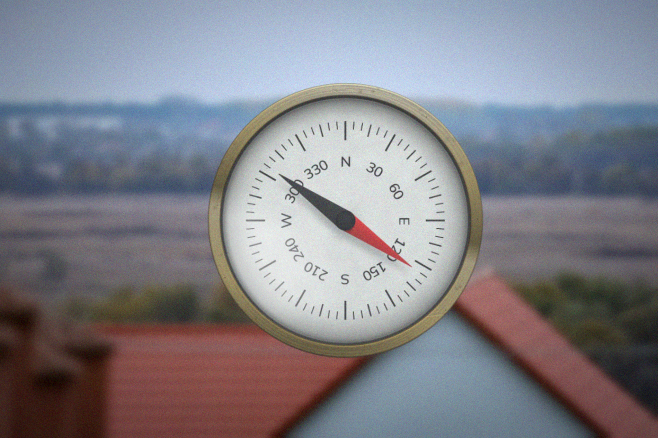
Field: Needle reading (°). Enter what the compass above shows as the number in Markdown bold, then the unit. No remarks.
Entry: **125** °
